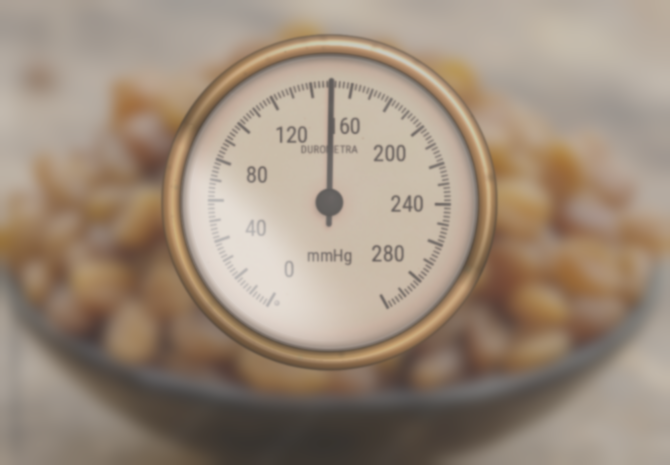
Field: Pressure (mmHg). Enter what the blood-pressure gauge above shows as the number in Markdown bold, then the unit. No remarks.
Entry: **150** mmHg
